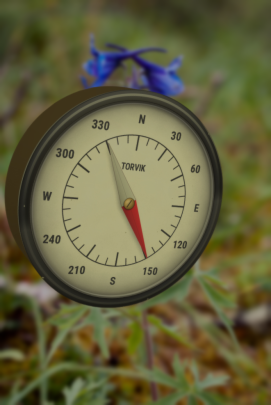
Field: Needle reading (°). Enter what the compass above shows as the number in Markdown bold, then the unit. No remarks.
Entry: **150** °
